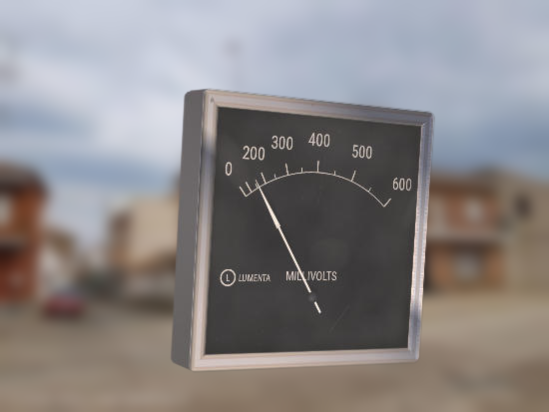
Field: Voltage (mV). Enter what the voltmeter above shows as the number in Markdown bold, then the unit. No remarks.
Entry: **150** mV
